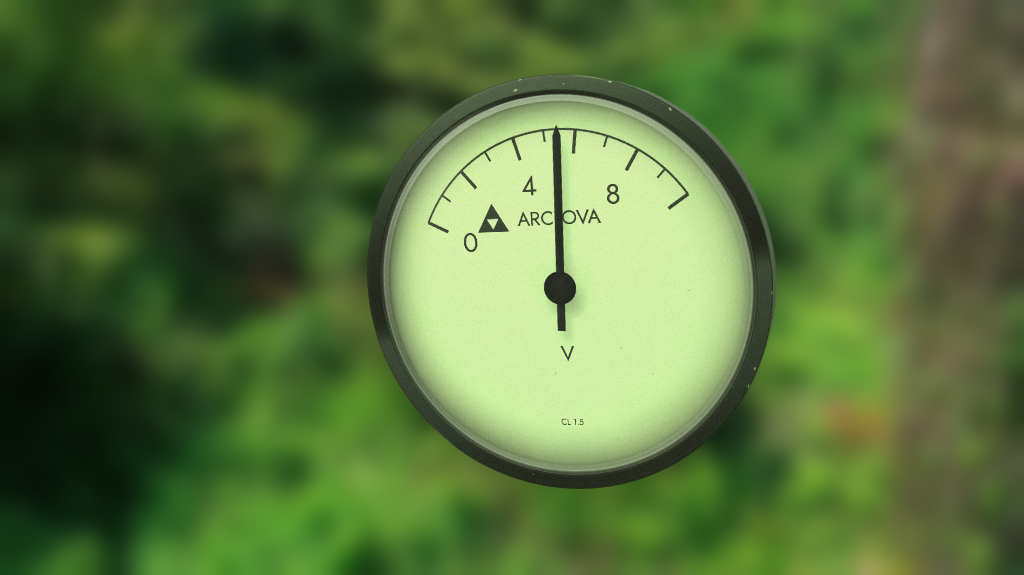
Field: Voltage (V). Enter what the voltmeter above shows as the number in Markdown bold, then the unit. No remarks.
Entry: **5.5** V
